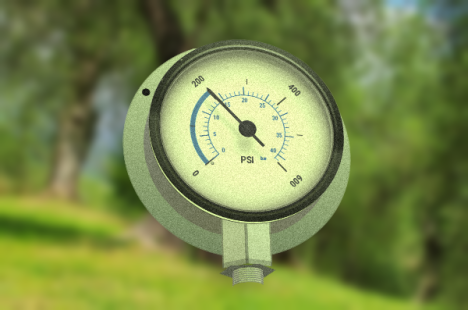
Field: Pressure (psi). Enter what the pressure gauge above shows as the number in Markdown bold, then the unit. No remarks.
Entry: **200** psi
